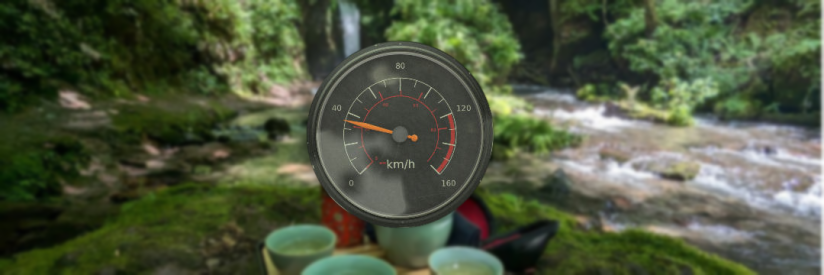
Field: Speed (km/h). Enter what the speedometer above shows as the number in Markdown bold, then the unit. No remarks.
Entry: **35** km/h
